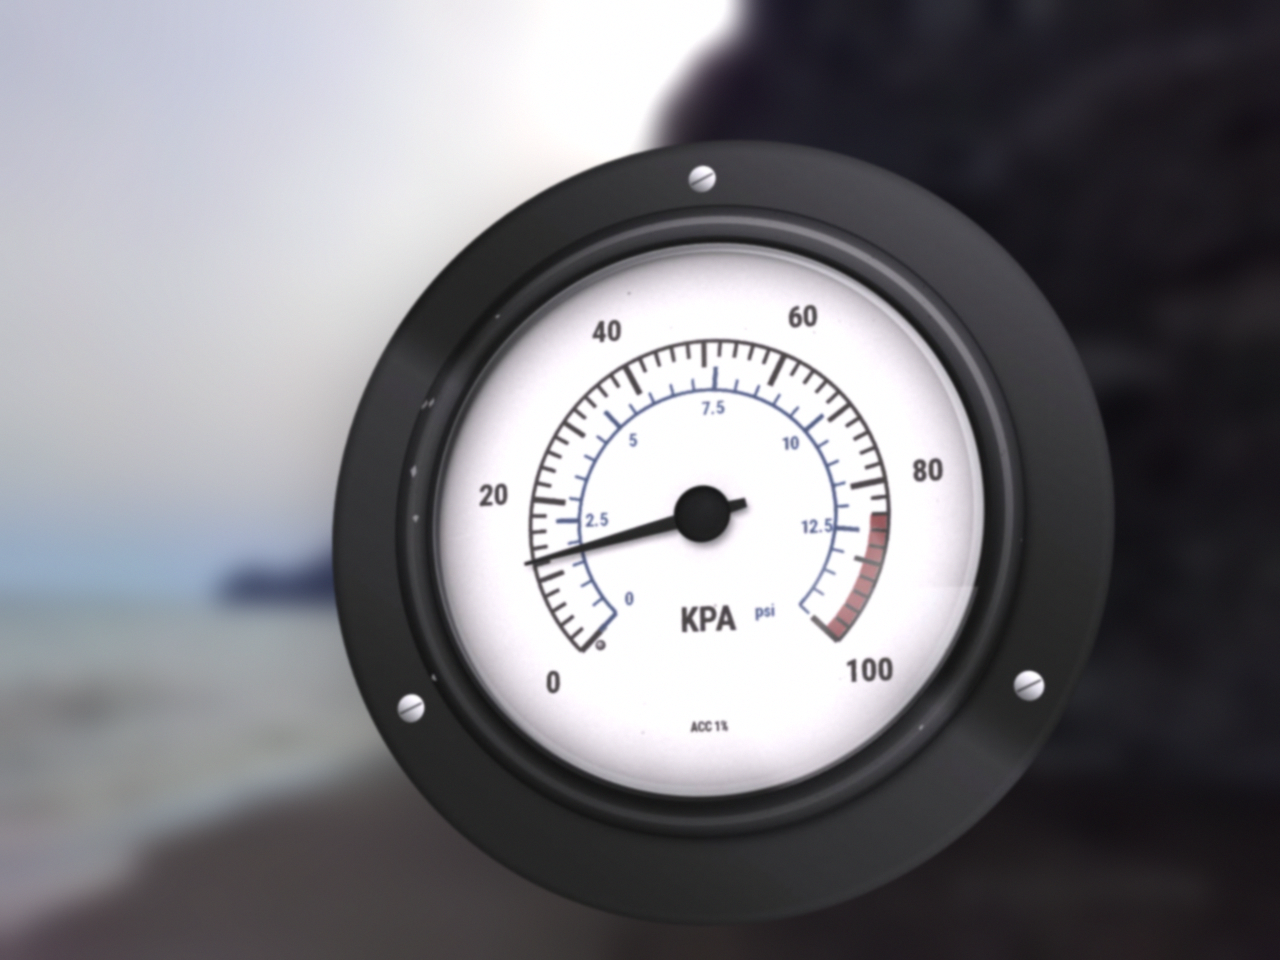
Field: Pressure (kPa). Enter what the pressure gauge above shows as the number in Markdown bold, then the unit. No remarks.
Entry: **12** kPa
